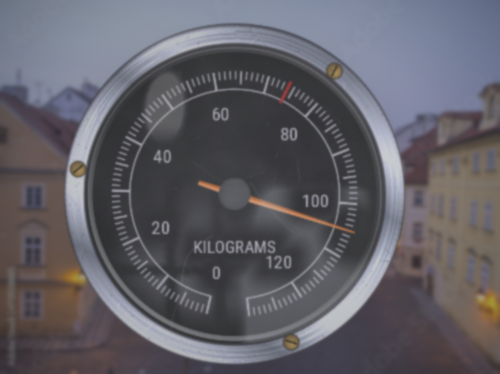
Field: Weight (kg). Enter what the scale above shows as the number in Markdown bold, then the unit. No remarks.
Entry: **105** kg
